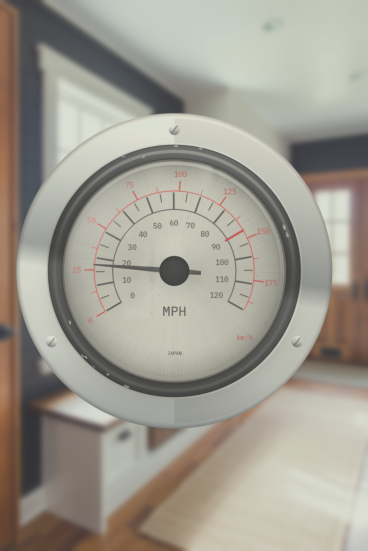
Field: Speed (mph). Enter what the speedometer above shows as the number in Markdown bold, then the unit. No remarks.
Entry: **17.5** mph
